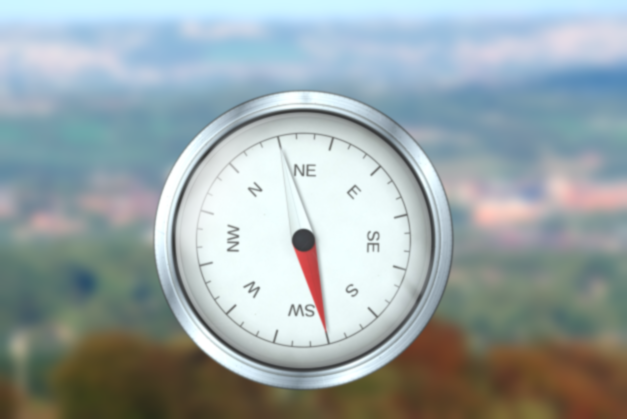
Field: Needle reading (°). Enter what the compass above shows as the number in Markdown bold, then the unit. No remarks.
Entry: **210** °
